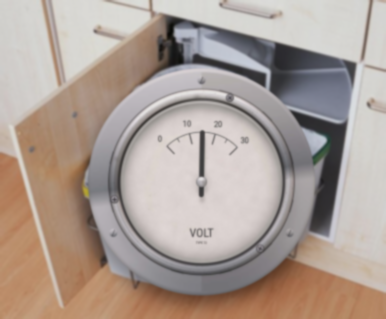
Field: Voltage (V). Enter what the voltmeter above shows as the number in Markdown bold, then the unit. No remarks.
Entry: **15** V
